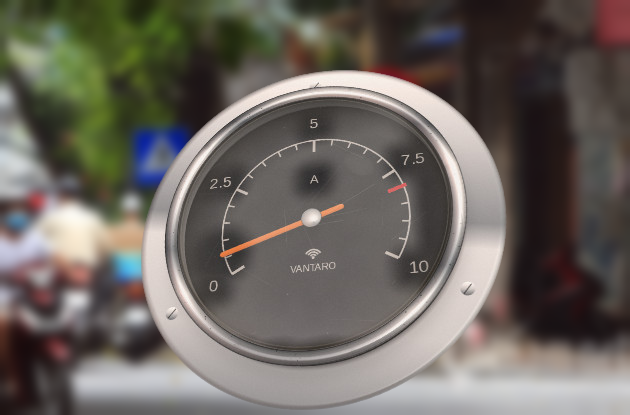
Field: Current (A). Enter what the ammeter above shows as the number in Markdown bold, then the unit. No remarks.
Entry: **0.5** A
